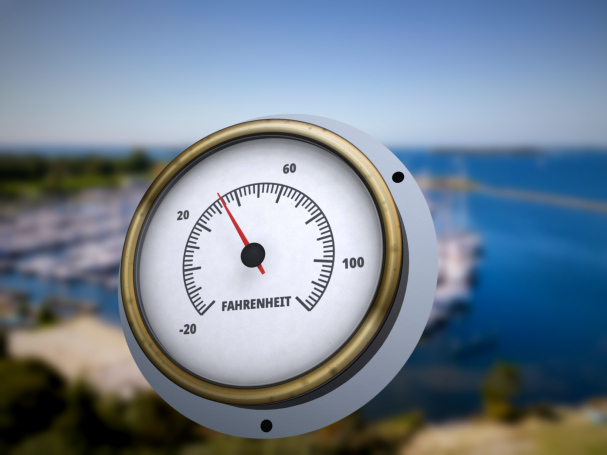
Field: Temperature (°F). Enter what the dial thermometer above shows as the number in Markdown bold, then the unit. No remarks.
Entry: **34** °F
